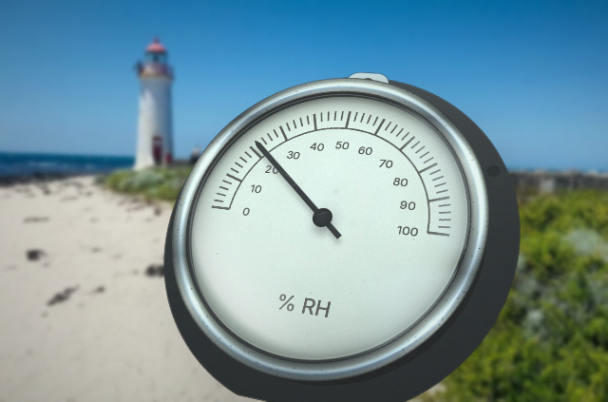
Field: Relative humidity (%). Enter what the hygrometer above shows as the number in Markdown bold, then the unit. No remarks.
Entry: **22** %
